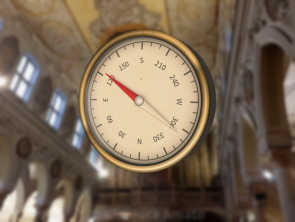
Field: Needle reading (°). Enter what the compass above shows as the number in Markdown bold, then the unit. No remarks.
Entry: **125** °
